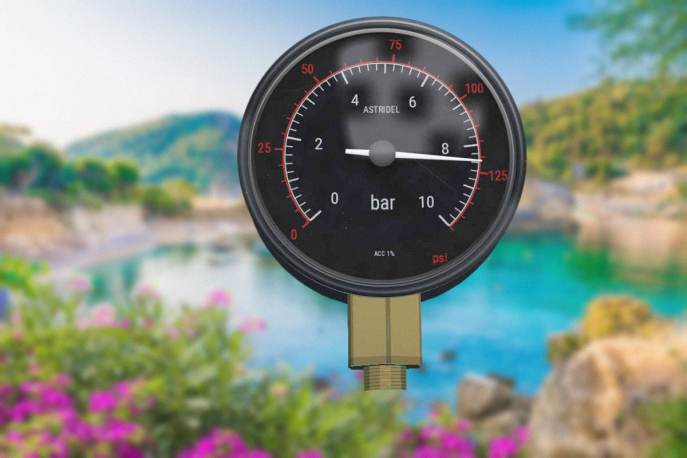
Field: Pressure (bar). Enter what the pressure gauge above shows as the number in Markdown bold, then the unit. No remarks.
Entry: **8.4** bar
